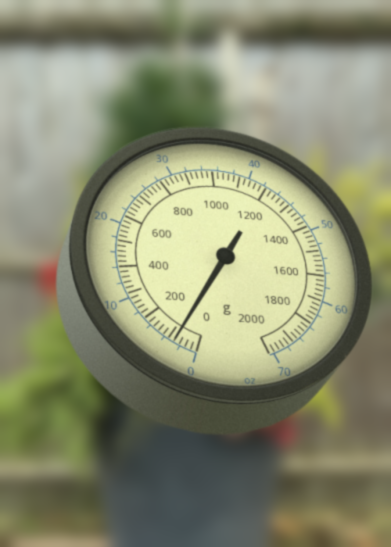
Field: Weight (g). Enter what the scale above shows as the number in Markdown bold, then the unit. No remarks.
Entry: **80** g
